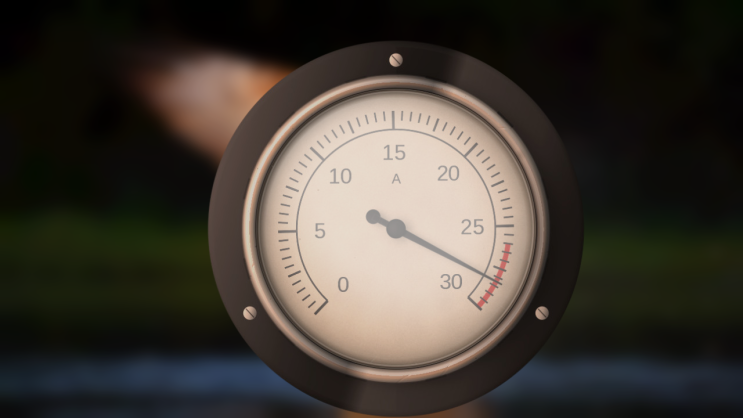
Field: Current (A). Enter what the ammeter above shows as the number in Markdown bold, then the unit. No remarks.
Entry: **28.25** A
